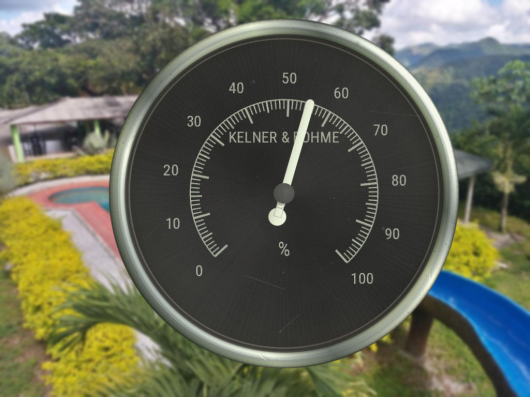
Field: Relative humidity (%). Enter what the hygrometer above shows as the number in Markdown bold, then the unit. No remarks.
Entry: **55** %
